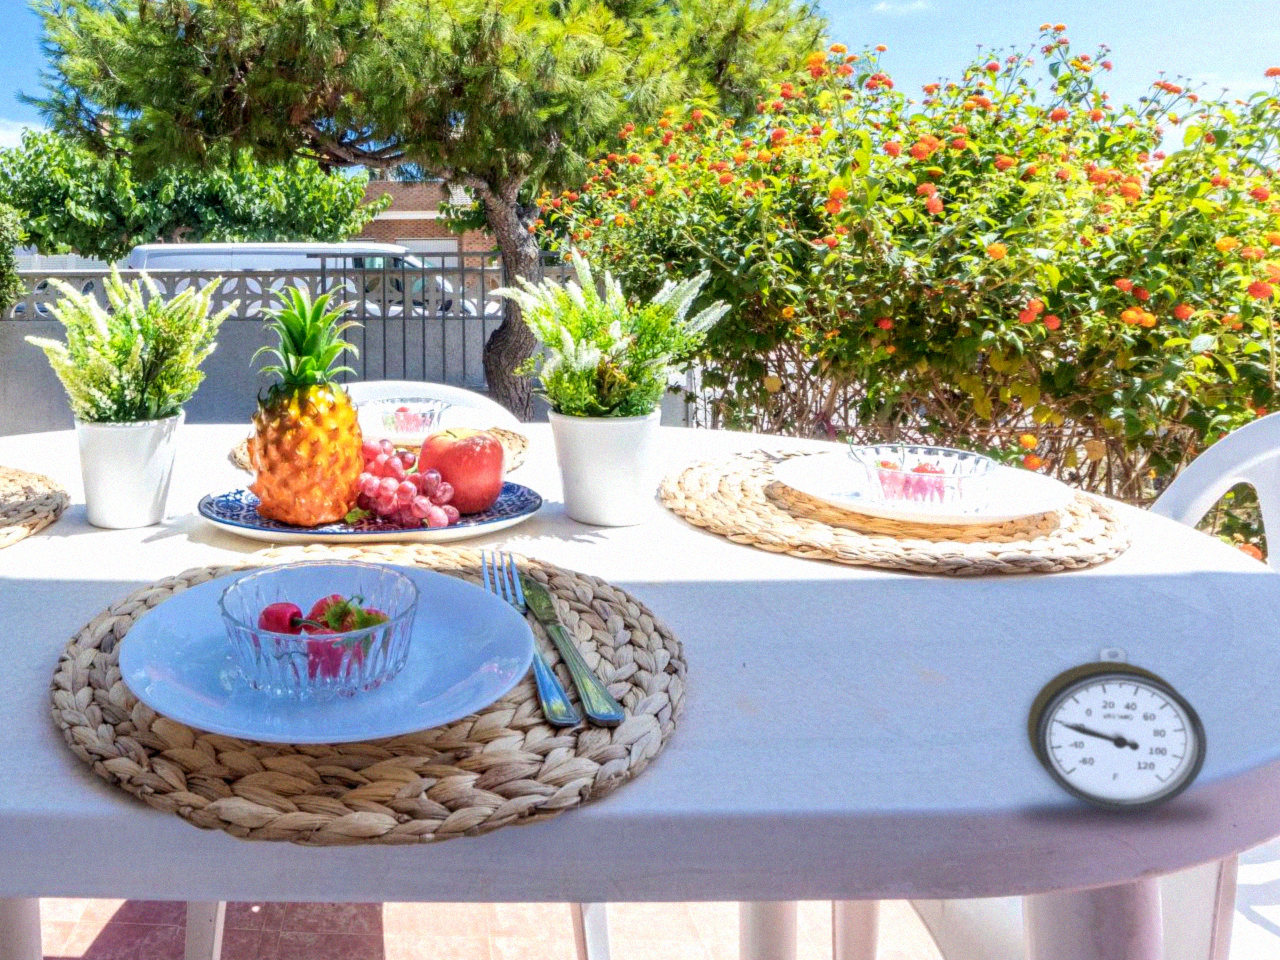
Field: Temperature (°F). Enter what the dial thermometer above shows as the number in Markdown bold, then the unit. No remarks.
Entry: **-20** °F
